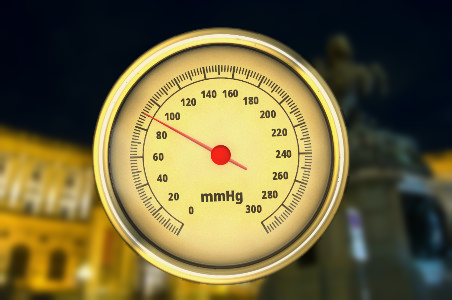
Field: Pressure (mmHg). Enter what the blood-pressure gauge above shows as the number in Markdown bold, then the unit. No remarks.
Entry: **90** mmHg
